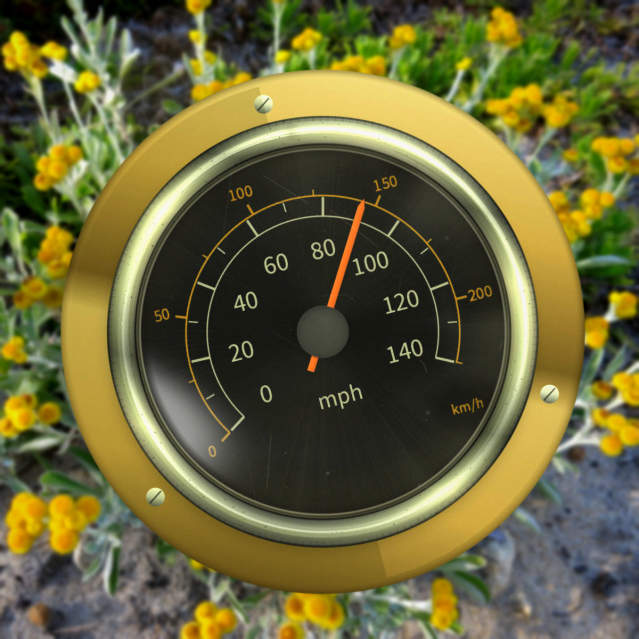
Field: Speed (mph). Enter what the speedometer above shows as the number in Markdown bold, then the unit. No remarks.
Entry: **90** mph
